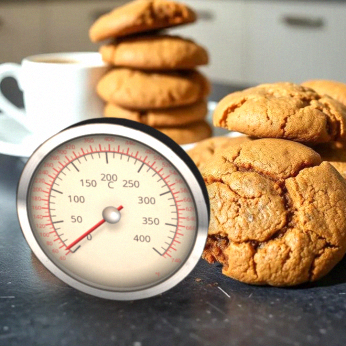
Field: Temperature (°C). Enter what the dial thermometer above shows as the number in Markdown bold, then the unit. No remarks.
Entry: **10** °C
